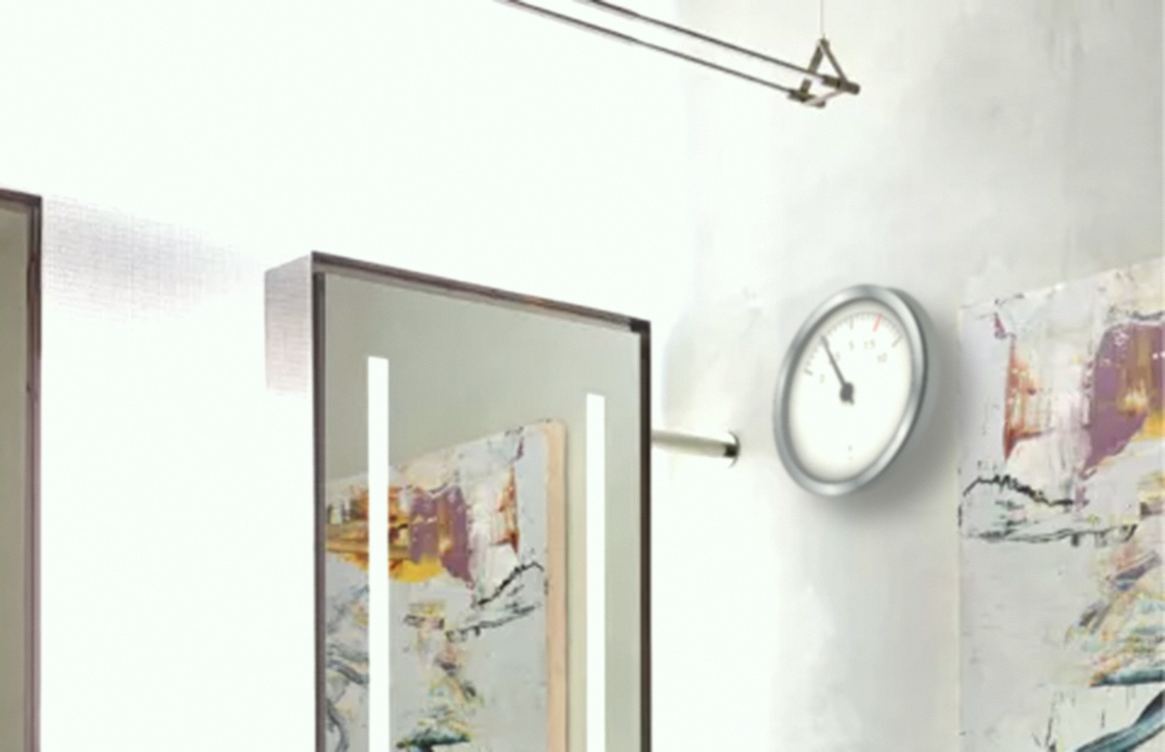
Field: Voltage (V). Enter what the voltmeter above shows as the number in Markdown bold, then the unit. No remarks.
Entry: **2.5** V
